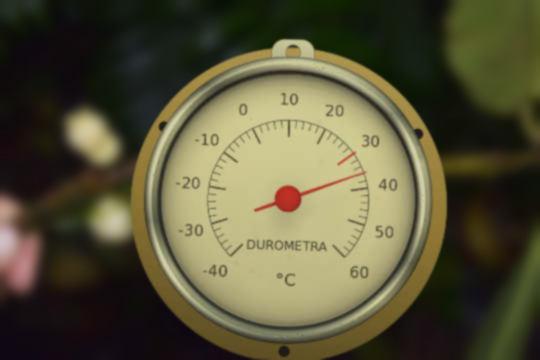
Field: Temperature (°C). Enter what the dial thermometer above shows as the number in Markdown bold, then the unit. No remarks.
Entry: **36** °C
